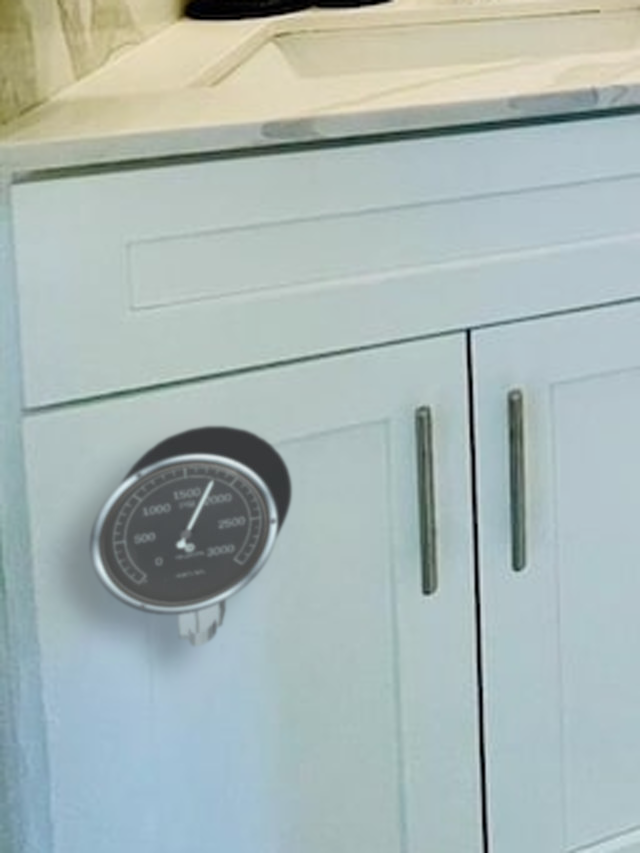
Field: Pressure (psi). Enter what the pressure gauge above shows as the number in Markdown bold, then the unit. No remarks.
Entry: **1800** psi
